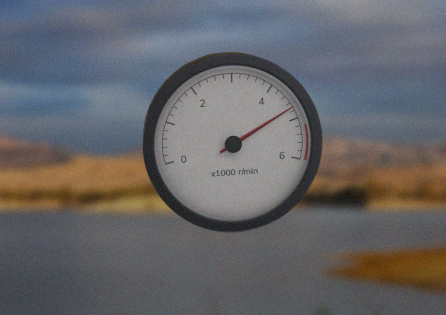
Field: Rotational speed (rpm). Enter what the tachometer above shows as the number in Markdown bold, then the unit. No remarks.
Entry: **4700** rpm
